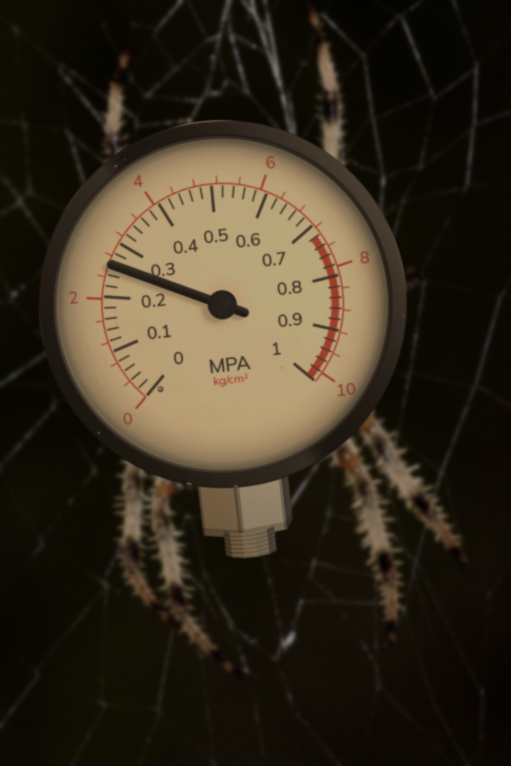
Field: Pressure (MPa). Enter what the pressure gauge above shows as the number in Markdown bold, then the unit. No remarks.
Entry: **0.26** MPa
